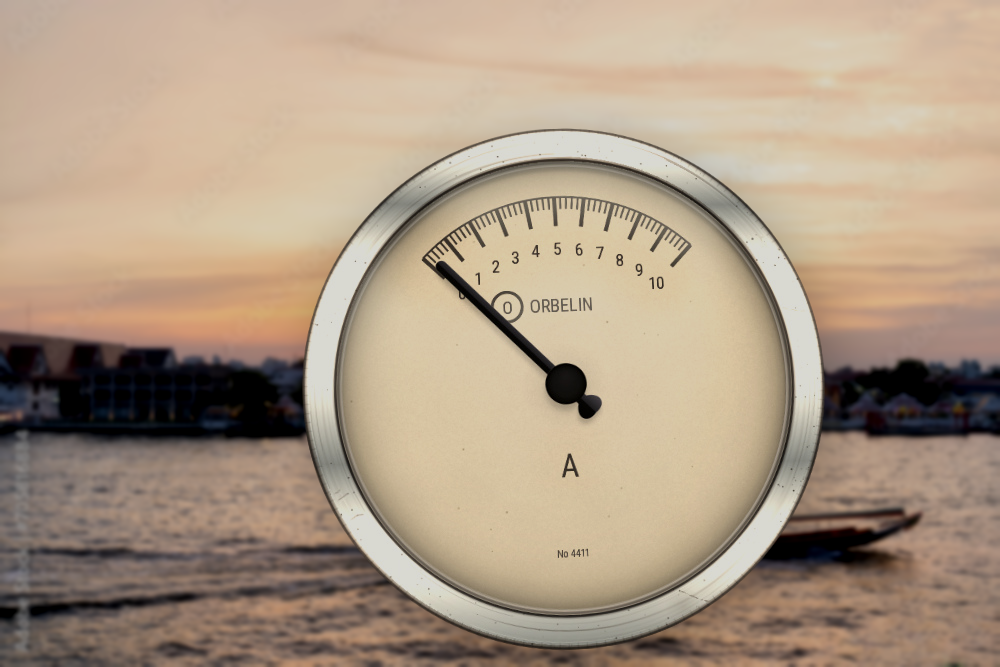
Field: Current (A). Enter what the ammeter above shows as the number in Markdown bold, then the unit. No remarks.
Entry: **0.2** A
